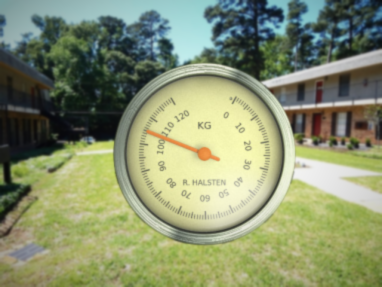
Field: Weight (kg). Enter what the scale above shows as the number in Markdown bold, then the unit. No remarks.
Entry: **105** kg
